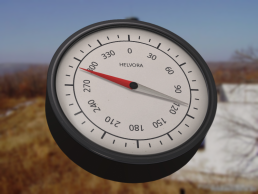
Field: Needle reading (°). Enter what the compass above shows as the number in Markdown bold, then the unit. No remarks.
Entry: **290** °
